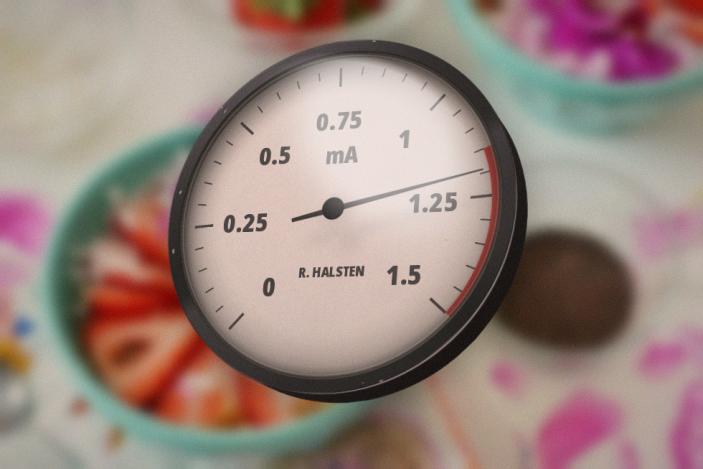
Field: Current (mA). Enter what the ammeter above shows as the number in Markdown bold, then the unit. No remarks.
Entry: **1.2** mA
